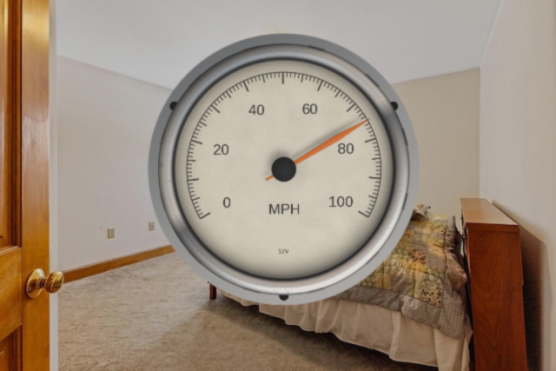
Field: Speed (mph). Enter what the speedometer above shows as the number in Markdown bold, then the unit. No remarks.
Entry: **75** mph
